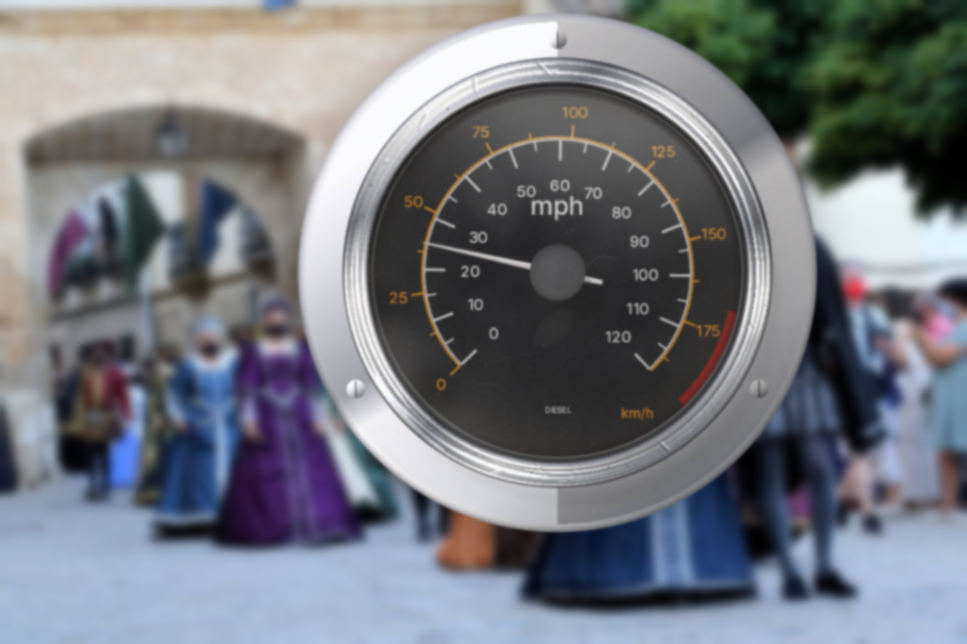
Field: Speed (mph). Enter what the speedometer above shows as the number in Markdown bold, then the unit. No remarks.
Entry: **25** mph
